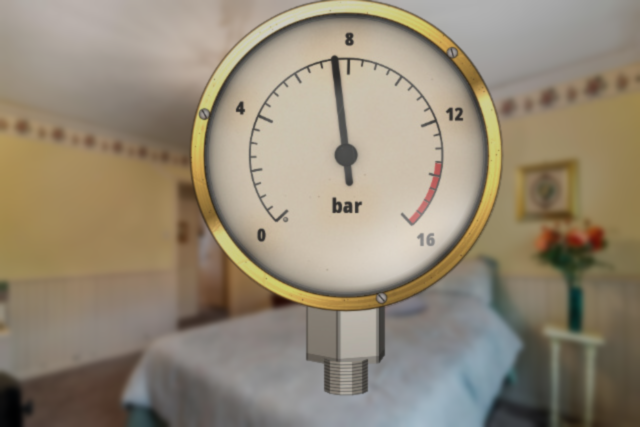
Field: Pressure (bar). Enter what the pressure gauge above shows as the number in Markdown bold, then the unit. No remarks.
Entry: **7.5** bar
